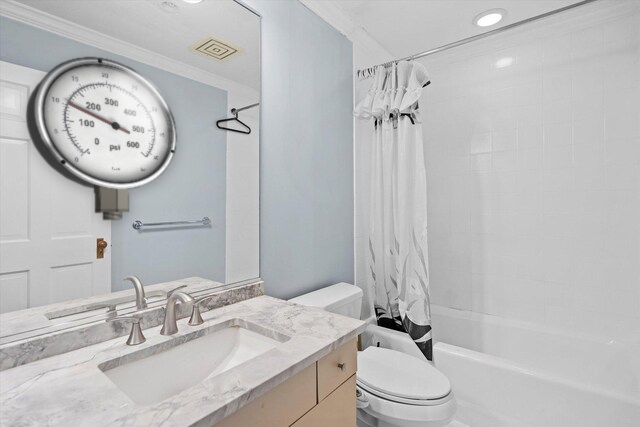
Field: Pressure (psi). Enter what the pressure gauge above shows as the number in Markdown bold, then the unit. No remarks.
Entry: **150** psi
